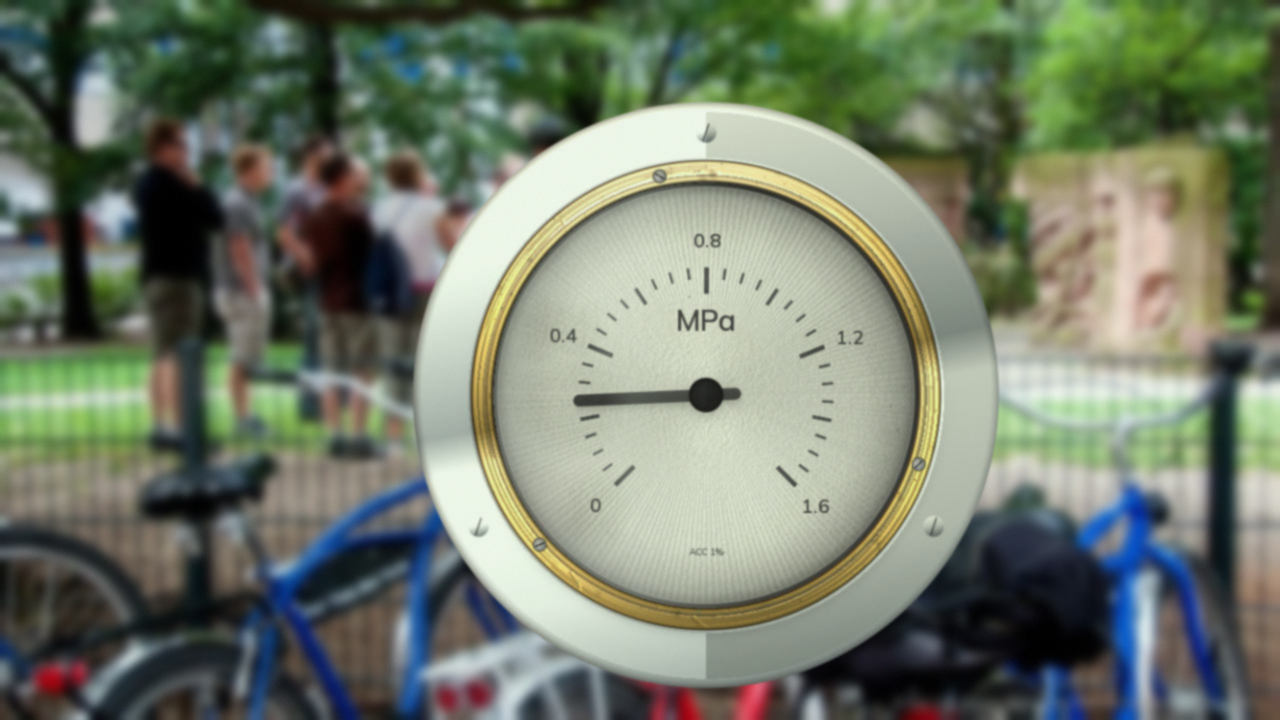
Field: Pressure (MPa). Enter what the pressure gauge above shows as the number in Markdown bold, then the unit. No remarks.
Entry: **0.25** MPa
